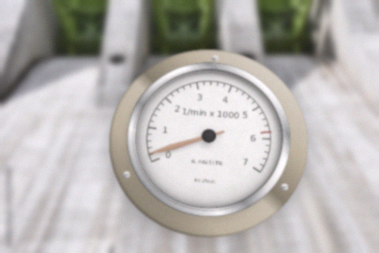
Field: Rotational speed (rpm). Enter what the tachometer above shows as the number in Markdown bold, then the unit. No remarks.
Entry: **200** rpm
